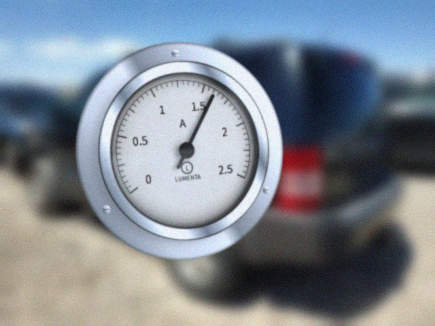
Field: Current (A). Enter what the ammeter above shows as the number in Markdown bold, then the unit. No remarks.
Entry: **1.6** A
